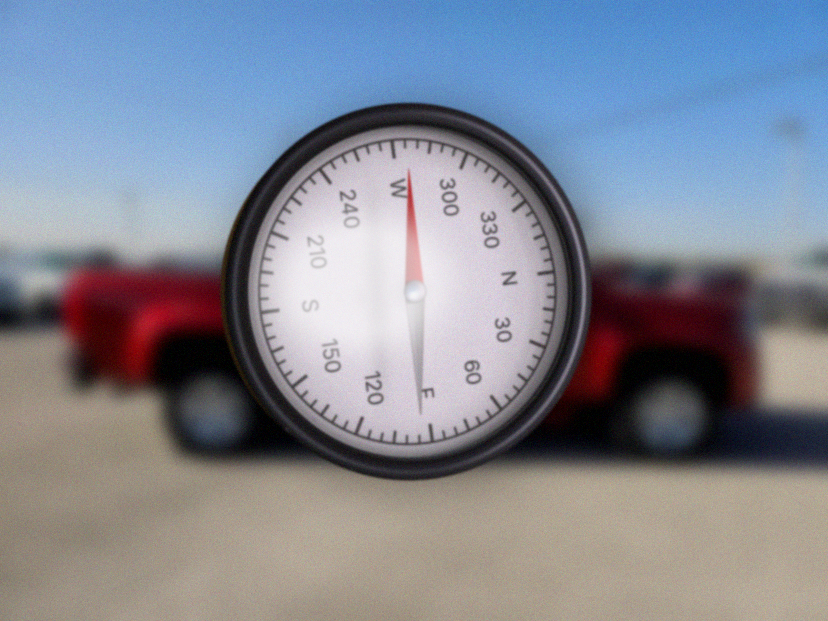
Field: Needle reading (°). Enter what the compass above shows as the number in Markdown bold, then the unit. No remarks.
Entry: **275** °
